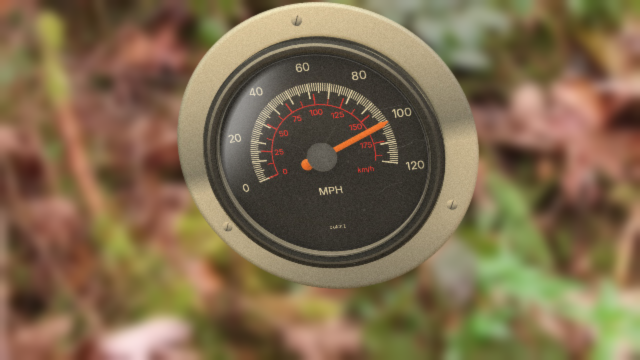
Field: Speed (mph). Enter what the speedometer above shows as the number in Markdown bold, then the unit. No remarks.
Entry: **100** mph
